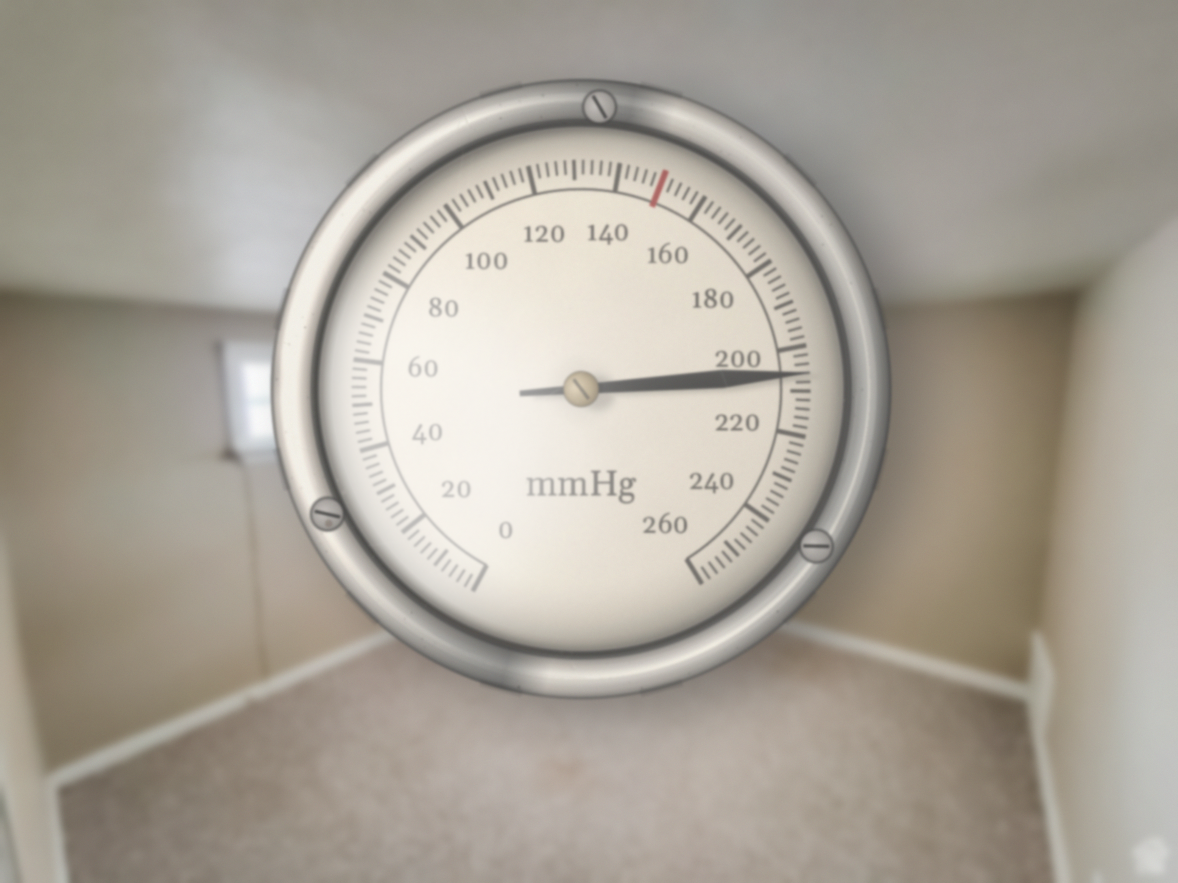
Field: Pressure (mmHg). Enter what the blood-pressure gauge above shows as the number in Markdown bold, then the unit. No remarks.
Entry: **206** mmHg
